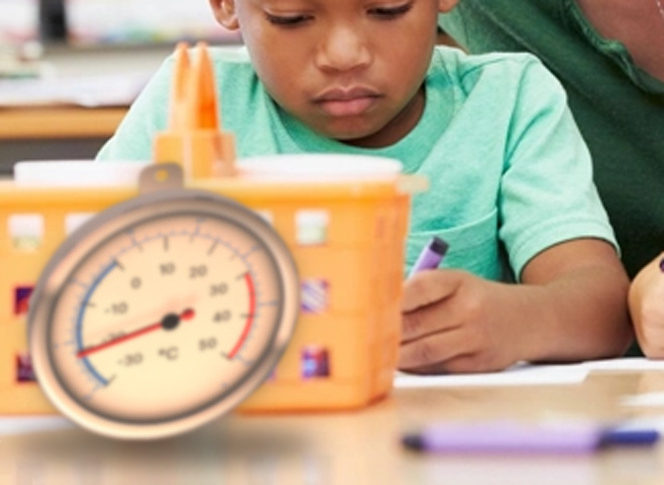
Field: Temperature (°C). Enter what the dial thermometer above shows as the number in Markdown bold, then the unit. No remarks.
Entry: **-20** °C
